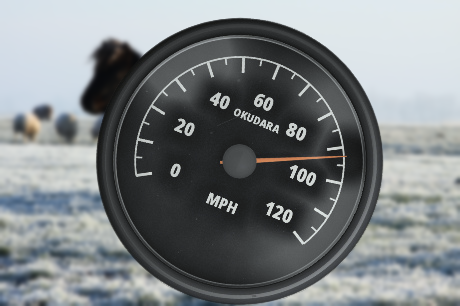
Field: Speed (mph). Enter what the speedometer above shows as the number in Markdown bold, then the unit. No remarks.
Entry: **92.5** mph
